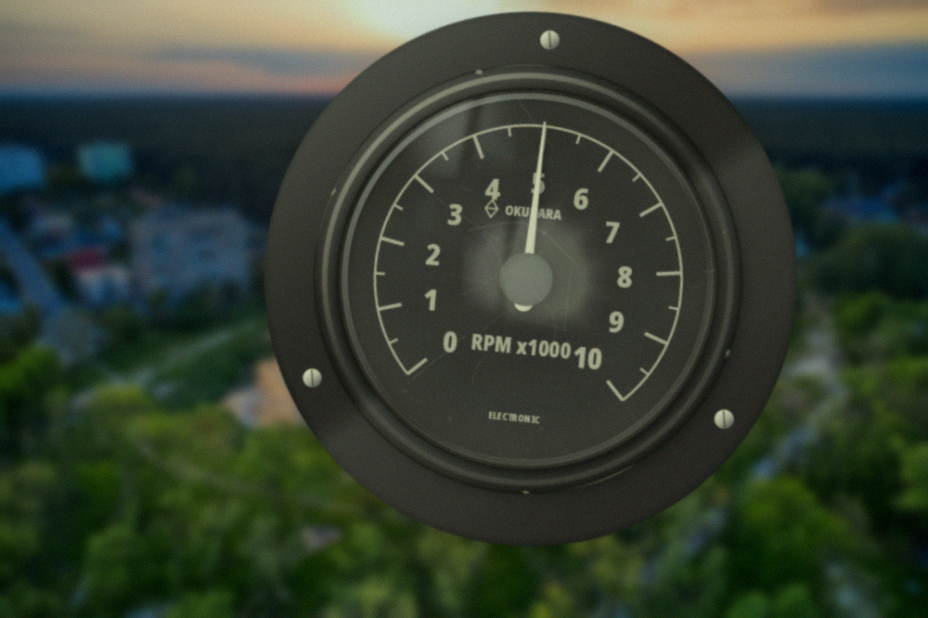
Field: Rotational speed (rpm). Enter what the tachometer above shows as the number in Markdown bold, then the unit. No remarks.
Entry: **5000** rpm
